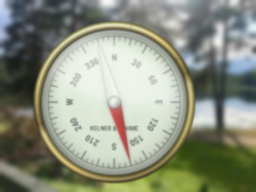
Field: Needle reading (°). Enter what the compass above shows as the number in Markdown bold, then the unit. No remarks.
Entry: **165** °
